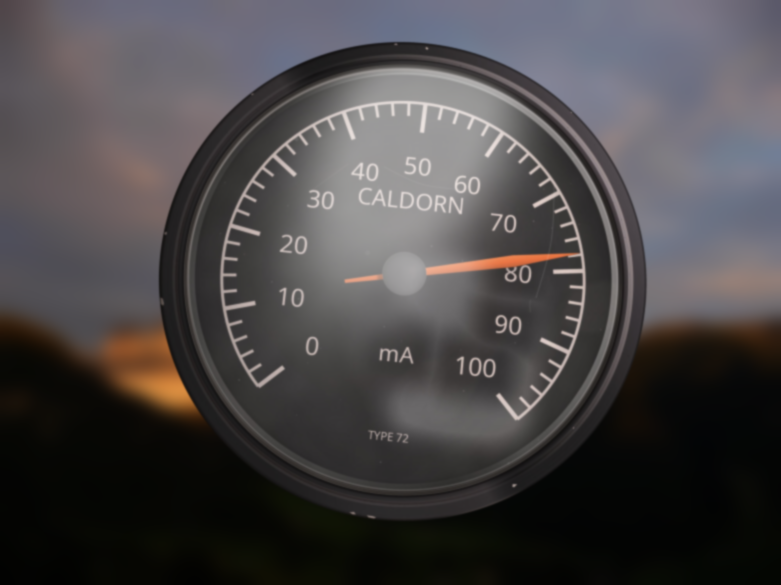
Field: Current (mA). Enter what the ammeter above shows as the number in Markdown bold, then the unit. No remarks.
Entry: **78** mA
